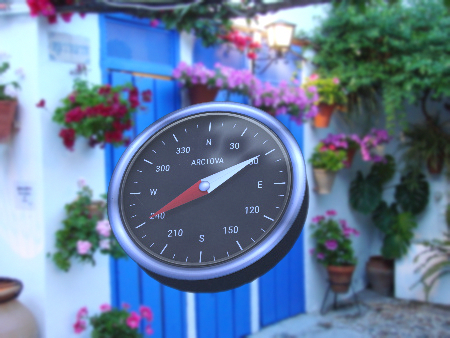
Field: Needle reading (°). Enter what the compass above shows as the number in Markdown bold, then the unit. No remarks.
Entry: **240** °
